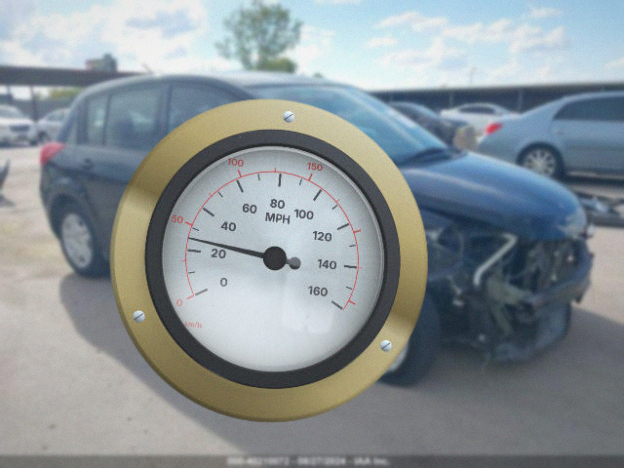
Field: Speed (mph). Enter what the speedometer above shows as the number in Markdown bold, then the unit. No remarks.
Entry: **25** mph
